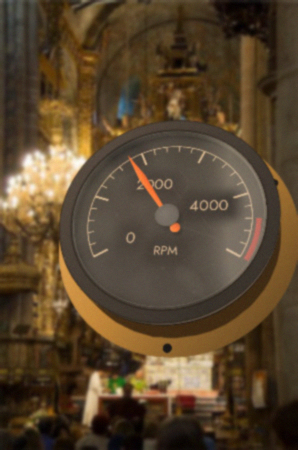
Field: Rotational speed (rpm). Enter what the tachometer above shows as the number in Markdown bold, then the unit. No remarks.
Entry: **1800** rpm
